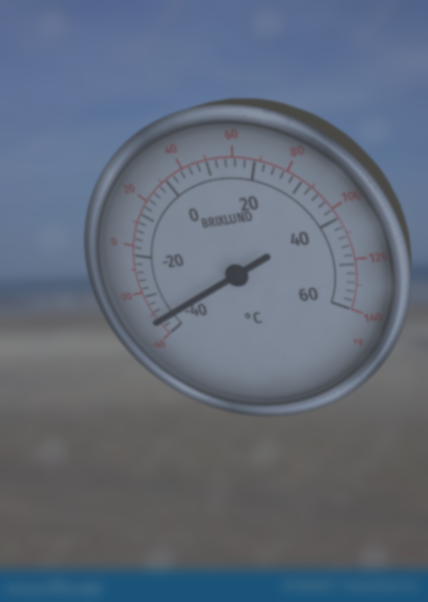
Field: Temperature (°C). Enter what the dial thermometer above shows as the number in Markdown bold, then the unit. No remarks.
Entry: **-36** °C
